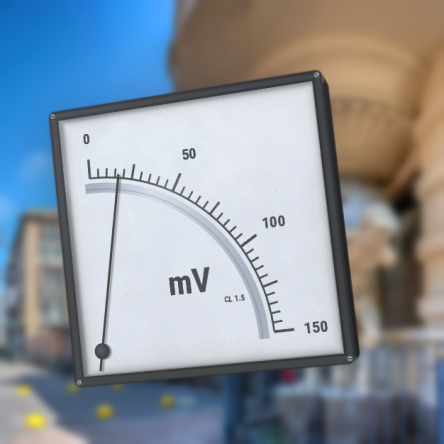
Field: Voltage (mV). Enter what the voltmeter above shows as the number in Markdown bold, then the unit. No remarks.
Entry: **17.5** mV
